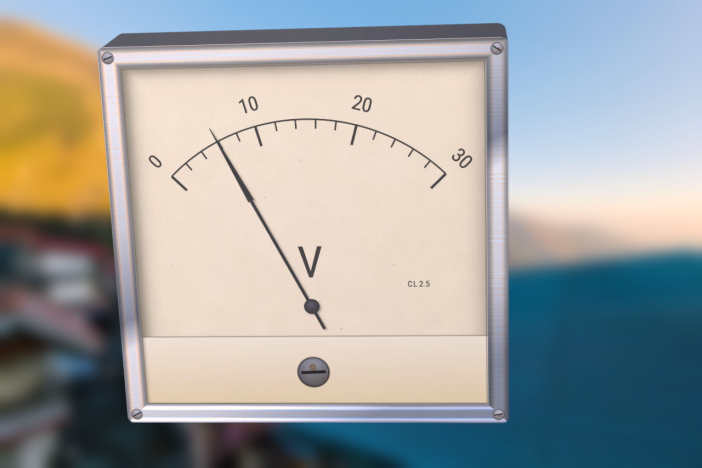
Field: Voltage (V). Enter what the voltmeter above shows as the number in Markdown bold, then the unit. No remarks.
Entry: **6** V
